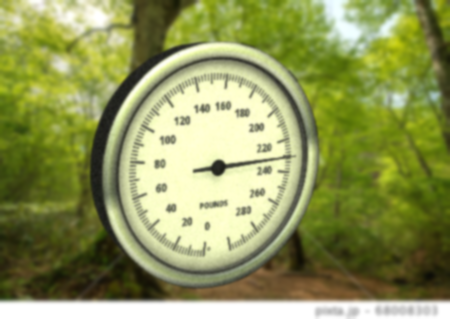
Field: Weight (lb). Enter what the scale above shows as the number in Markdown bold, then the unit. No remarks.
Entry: **230** lb
